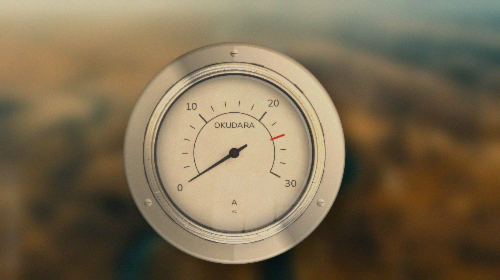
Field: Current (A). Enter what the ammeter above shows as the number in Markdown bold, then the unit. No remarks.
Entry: **0** A
